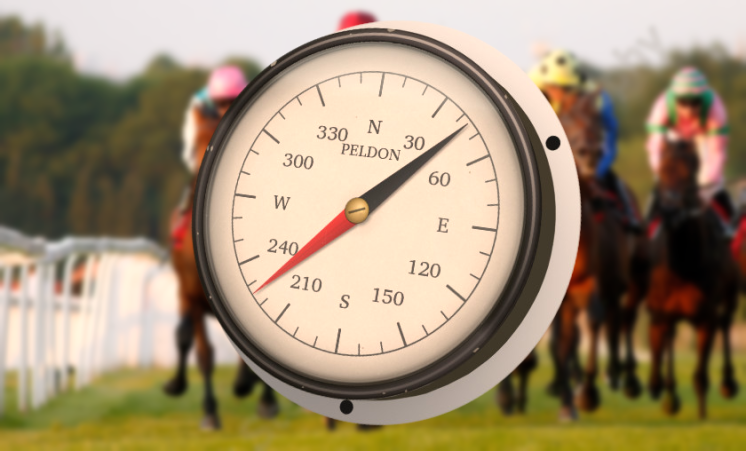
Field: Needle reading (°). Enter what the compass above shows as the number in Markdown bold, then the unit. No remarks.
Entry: **225** °
